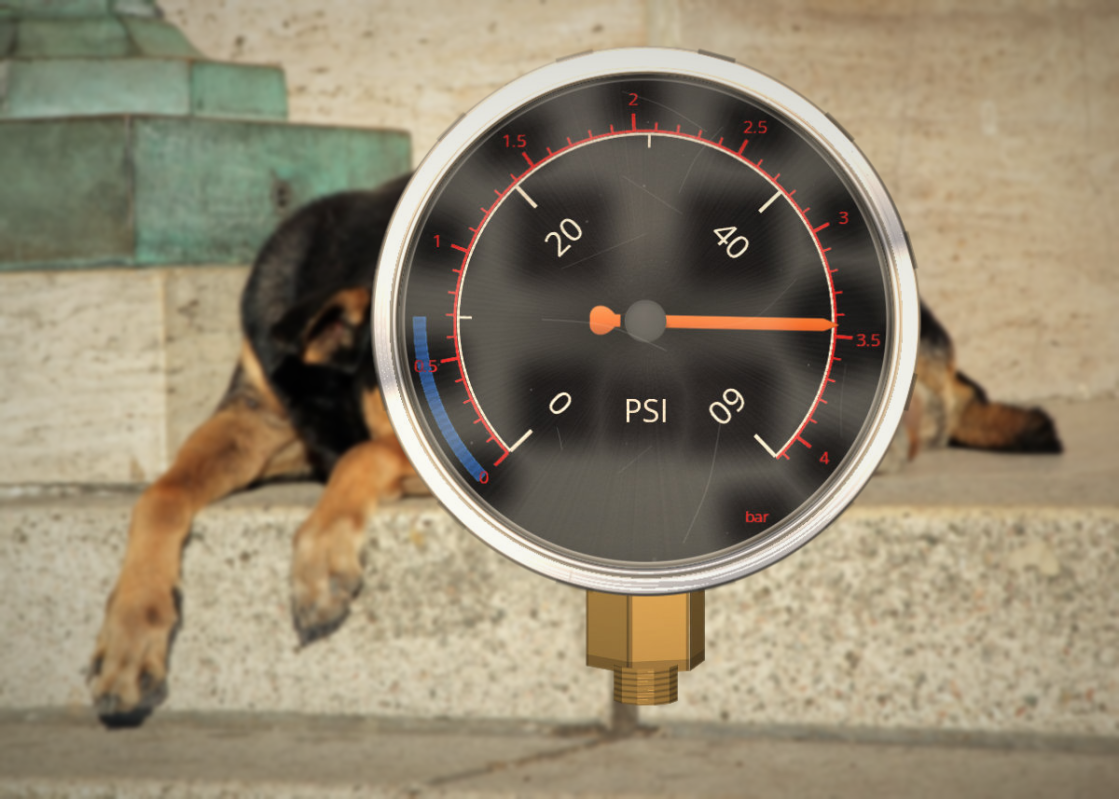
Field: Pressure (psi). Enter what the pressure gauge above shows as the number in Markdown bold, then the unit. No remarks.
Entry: **50** psi
